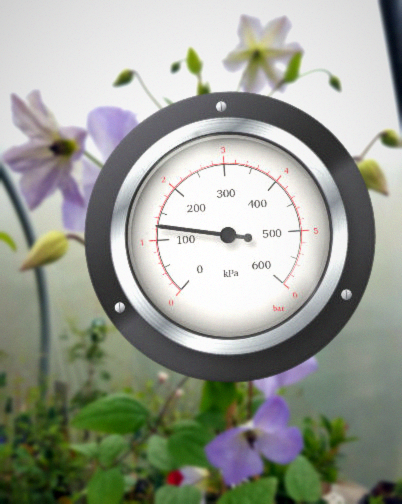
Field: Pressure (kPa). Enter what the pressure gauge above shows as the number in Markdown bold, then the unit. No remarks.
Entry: **125** kPa
